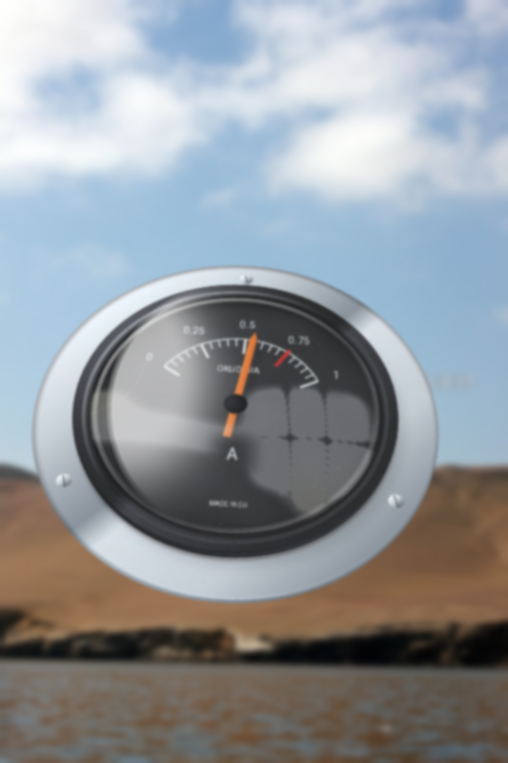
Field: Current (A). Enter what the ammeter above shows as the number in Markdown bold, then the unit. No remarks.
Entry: **0.55** A
